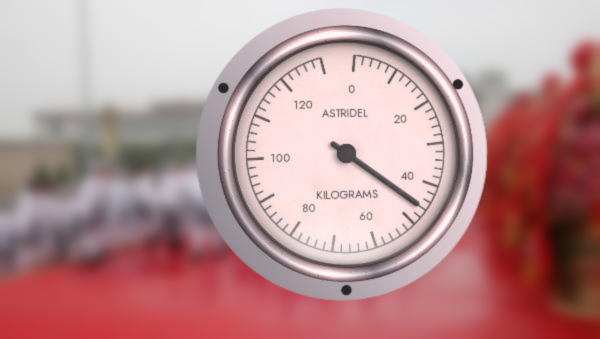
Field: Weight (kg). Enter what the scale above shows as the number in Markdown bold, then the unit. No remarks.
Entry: **46** kg
